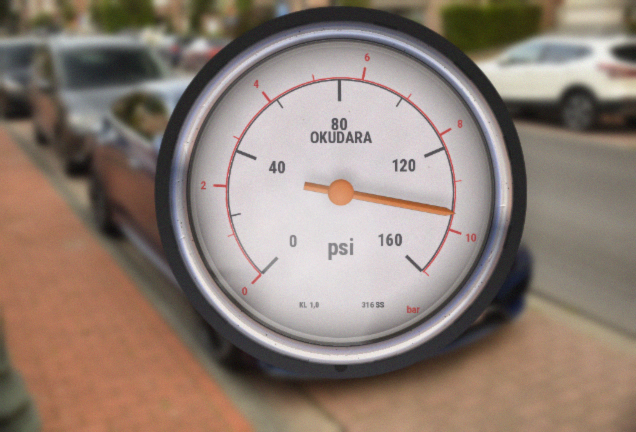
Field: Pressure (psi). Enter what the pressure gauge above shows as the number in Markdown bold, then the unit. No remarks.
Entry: **140** psi
